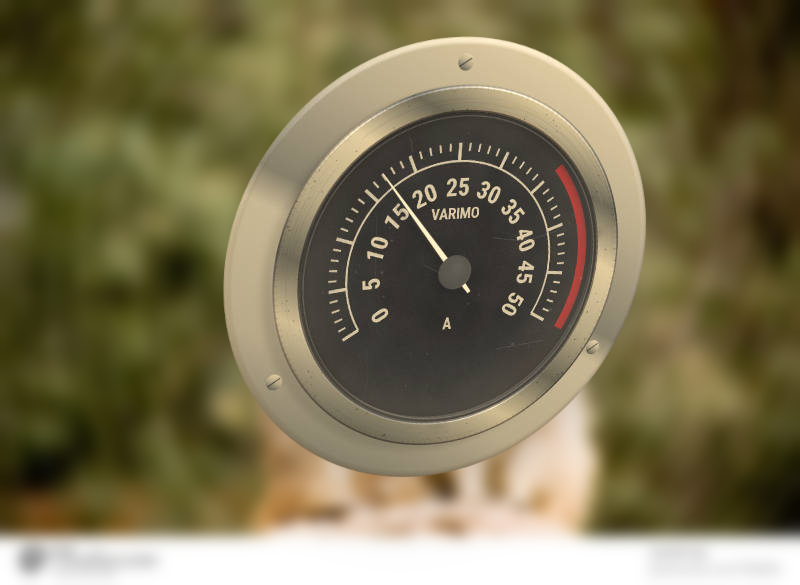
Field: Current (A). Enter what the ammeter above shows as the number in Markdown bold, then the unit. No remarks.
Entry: **17** A
